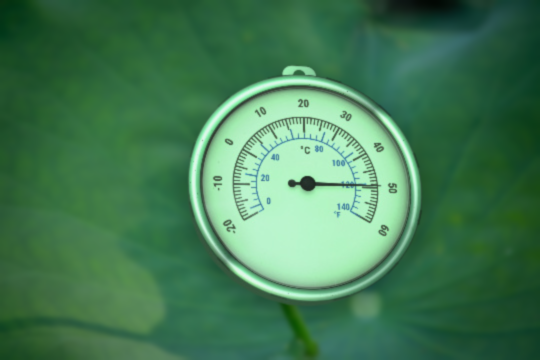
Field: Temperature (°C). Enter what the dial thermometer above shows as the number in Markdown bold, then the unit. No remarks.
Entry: **50** °C
